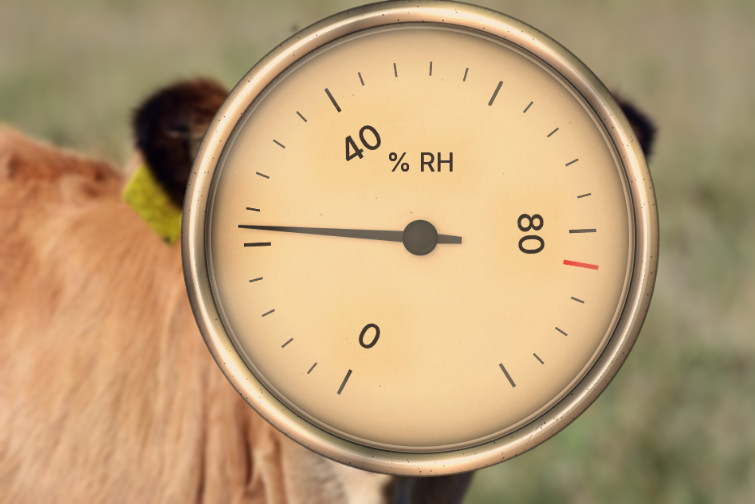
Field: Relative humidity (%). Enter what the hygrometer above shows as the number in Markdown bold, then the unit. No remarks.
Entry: **22** %
